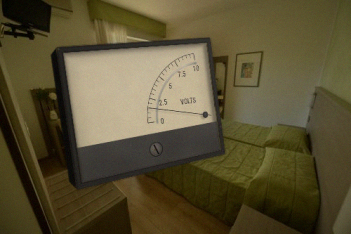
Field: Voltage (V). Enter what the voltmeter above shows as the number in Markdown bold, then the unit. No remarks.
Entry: **1.5** V
